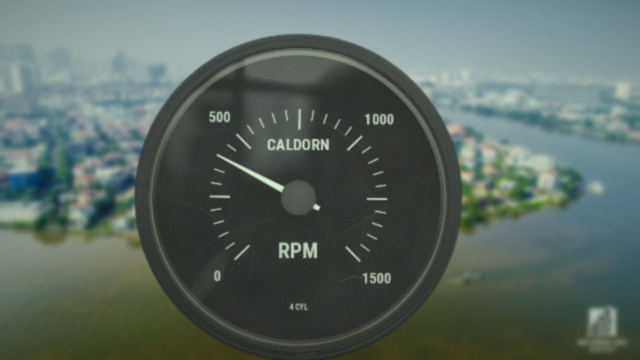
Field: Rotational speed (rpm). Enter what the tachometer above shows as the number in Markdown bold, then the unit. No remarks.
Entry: **400** rpm
